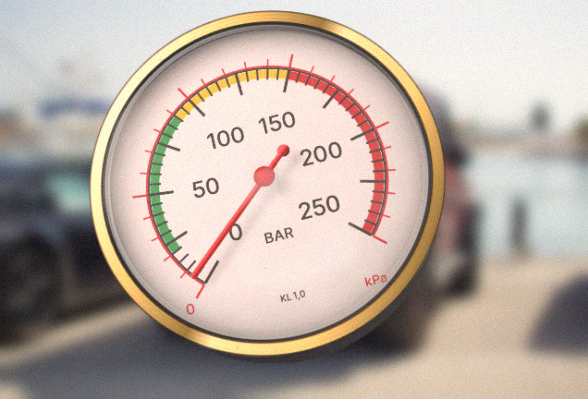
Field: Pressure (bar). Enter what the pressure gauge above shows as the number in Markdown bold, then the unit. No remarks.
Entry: **5** bar
